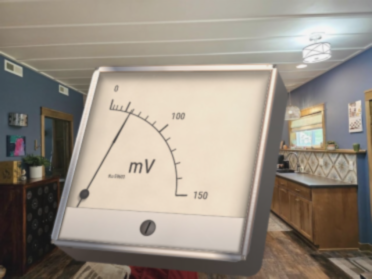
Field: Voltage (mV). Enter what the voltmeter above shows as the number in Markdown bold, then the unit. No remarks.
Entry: **60** mV
